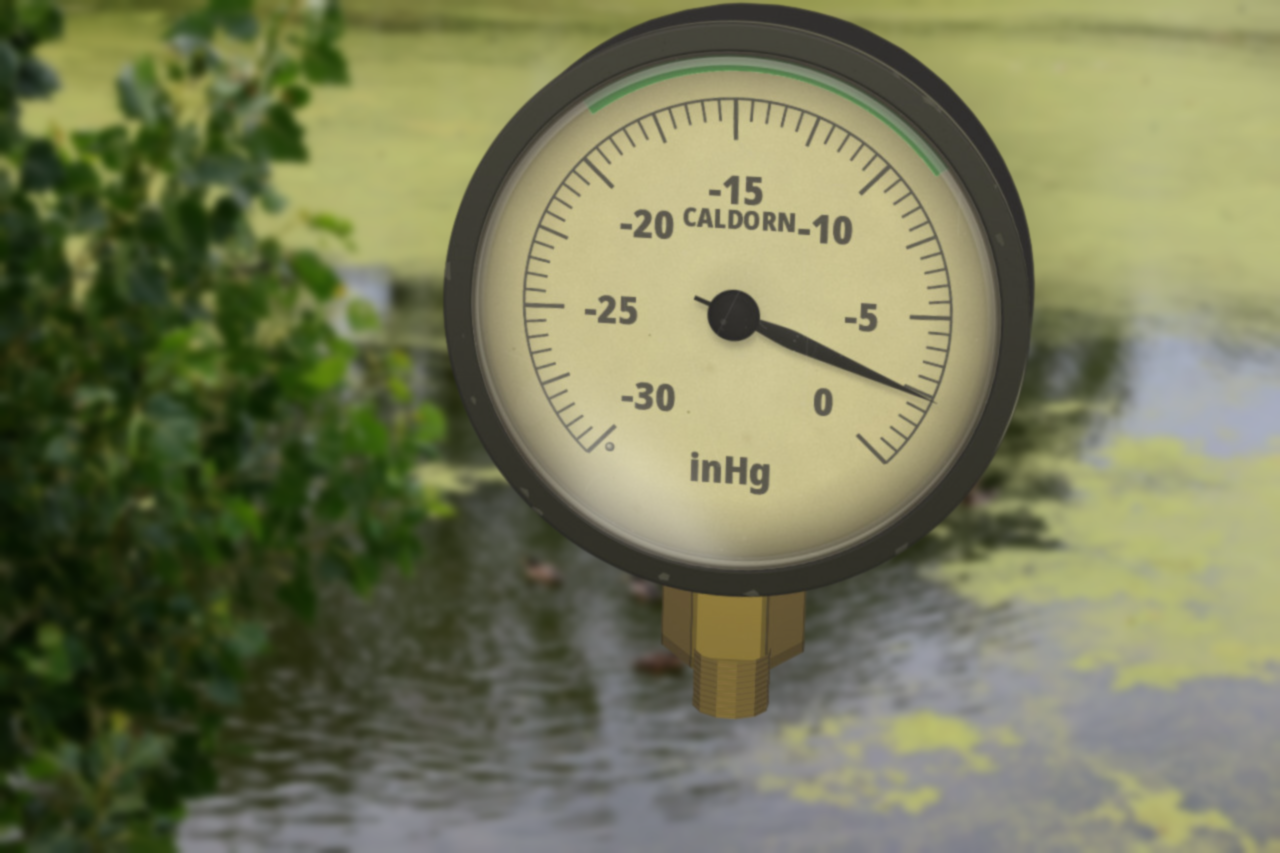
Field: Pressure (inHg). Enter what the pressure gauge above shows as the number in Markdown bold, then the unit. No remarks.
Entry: **-2.5** inHg
